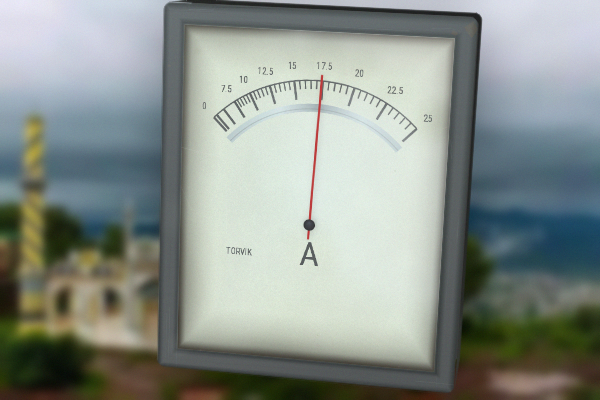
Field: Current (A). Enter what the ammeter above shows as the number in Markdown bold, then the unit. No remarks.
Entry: **17.5** A
